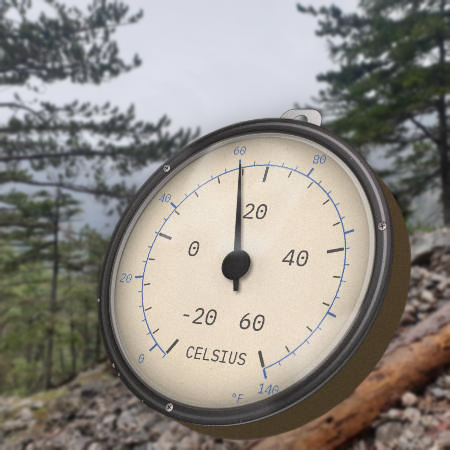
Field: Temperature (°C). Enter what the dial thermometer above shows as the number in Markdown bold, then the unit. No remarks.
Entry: **16** °C
